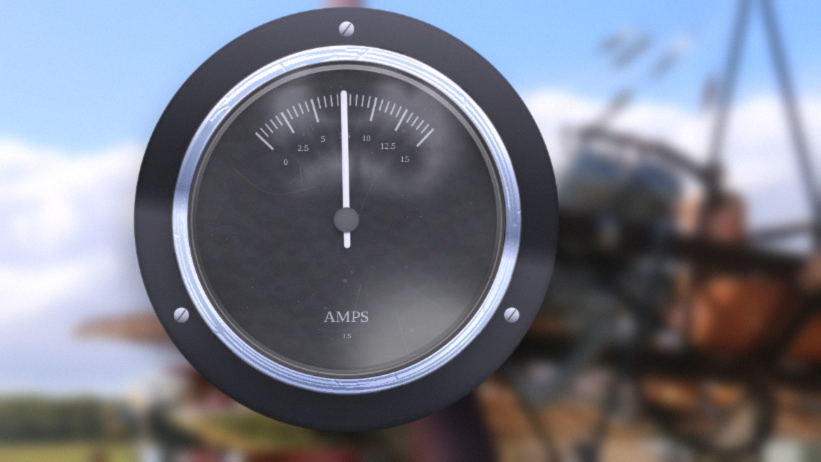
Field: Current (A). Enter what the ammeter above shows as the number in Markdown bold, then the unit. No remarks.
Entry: **7.5** A
